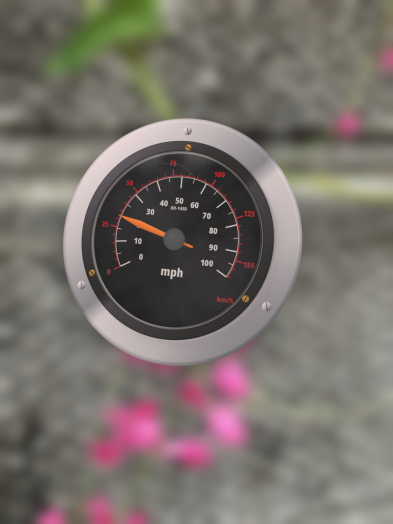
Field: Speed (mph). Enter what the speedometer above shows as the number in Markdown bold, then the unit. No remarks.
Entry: **20** mph
